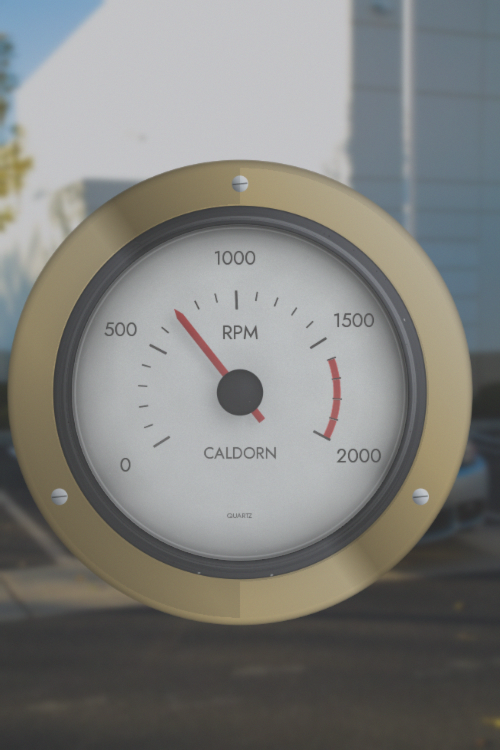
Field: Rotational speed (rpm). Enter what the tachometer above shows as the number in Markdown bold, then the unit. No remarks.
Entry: **700** rpm
